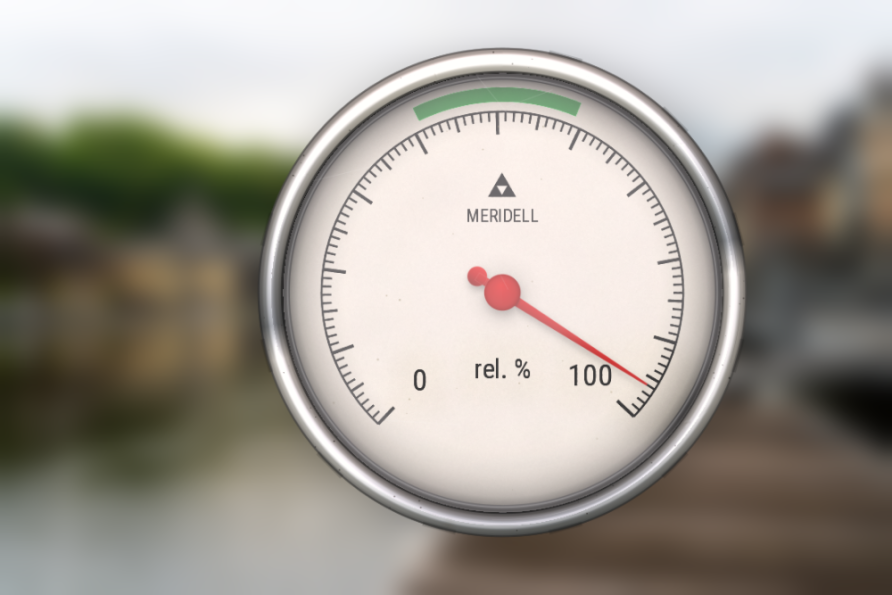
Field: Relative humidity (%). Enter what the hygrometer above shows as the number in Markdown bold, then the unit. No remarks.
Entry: **96** %
